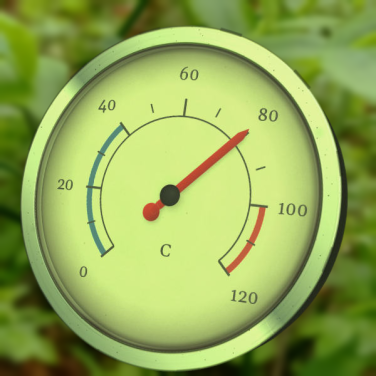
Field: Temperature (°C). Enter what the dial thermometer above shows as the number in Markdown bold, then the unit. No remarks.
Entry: **80** °C
